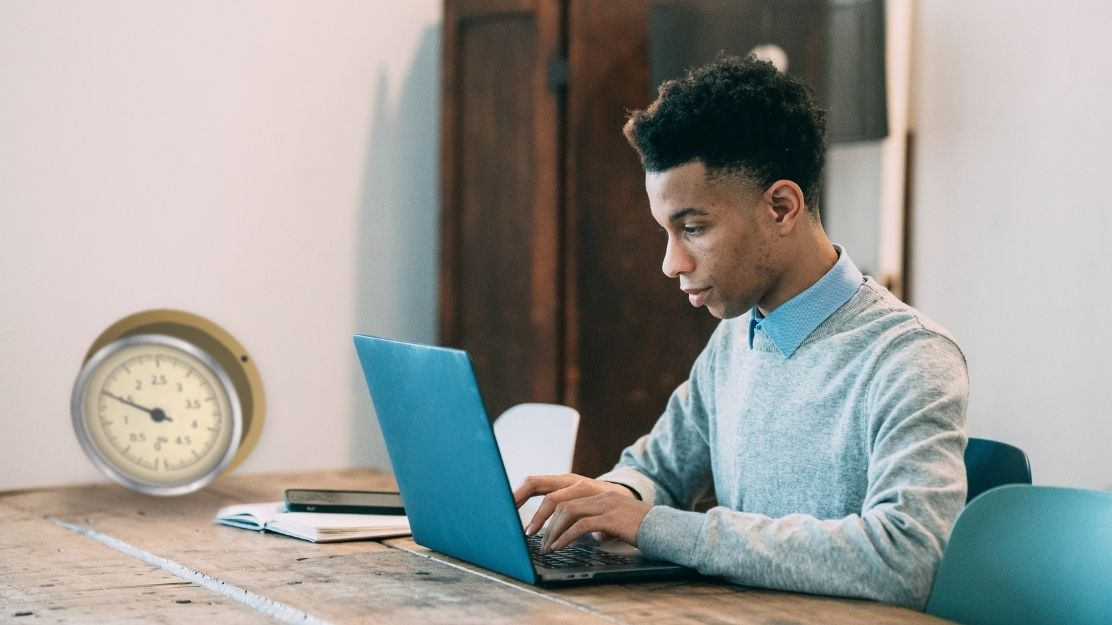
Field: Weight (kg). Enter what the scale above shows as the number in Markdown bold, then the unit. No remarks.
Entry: **1.5** kg
